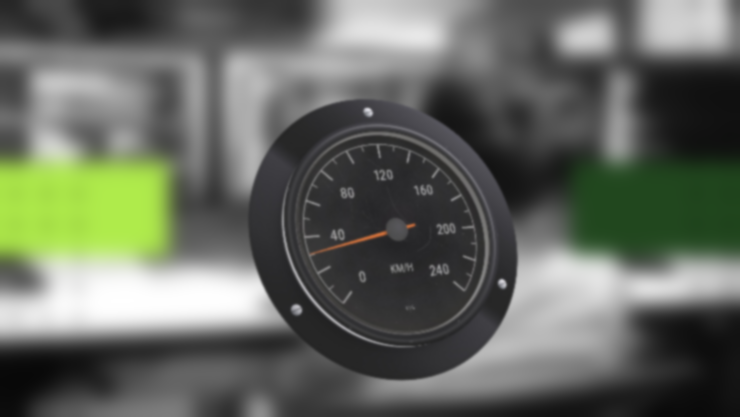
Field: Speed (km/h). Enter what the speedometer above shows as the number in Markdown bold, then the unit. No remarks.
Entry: **30** km/h
